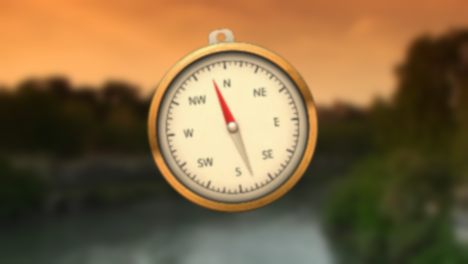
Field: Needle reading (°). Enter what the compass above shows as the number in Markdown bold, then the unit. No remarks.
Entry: **345** °
